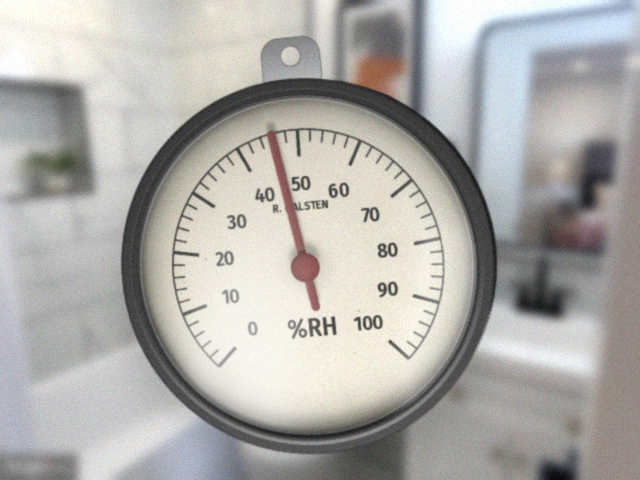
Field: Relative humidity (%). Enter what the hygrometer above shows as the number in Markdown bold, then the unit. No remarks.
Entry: **46** %
